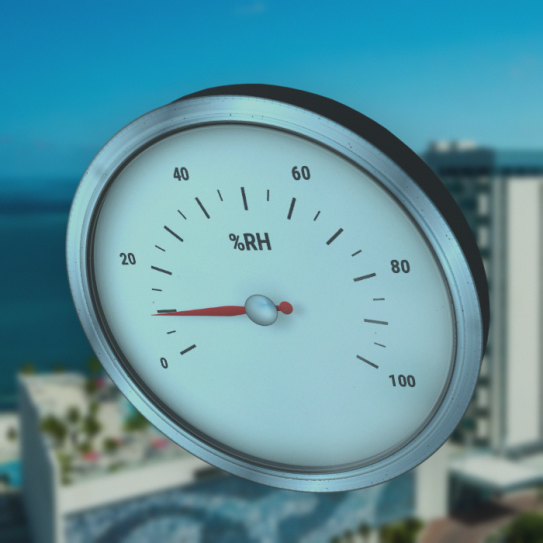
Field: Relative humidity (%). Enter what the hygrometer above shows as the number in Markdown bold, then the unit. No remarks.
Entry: **10** %
